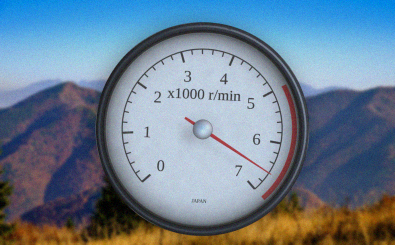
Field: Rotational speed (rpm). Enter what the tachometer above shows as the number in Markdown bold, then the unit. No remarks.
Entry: **6600** rpm
